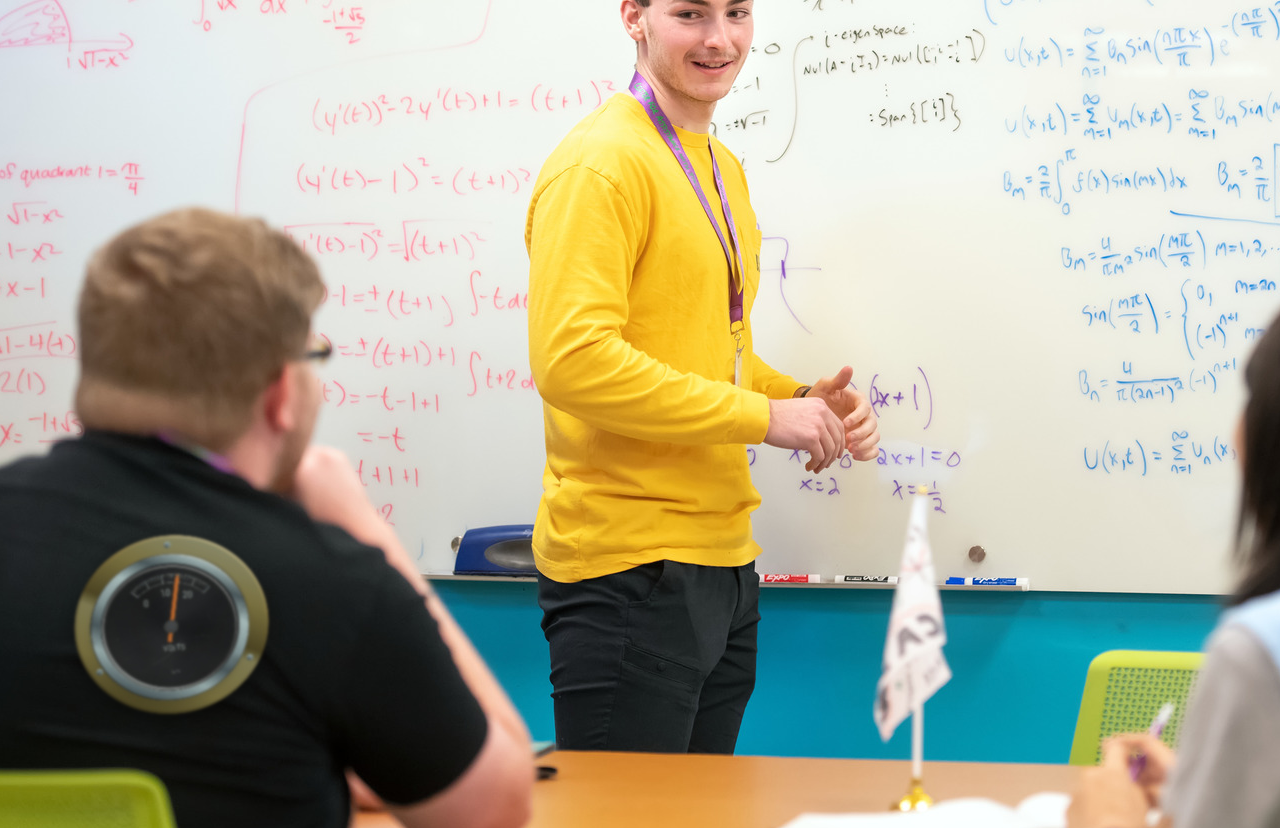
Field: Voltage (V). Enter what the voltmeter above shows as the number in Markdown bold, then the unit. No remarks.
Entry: **15** V
